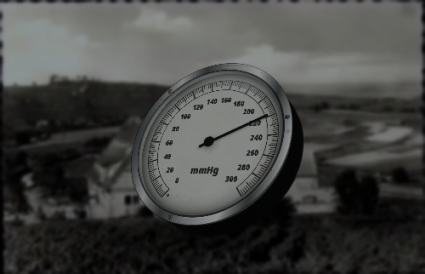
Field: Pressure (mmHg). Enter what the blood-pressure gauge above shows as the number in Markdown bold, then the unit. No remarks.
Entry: **220** mmHg
